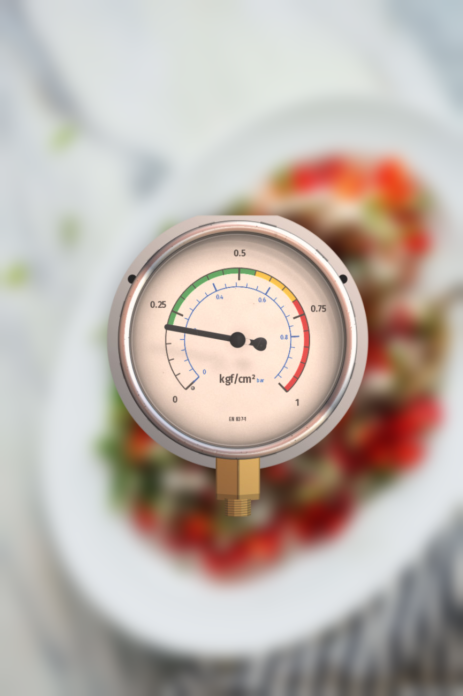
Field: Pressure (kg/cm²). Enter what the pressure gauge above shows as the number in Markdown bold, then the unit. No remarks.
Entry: **0.2** kg/cm²
